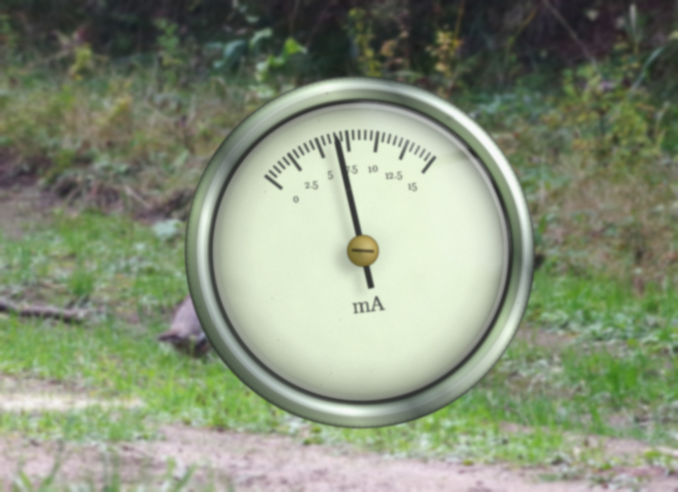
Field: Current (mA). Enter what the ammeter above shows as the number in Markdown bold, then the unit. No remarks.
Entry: **6.5** mA
